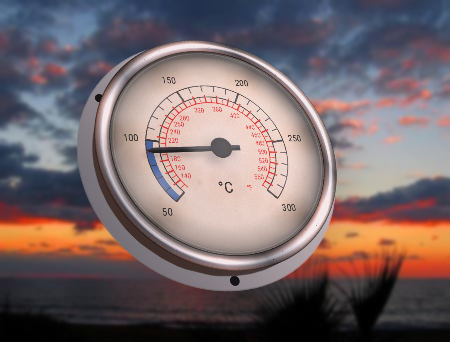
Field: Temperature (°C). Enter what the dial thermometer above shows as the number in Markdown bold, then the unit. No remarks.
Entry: **90** °C
